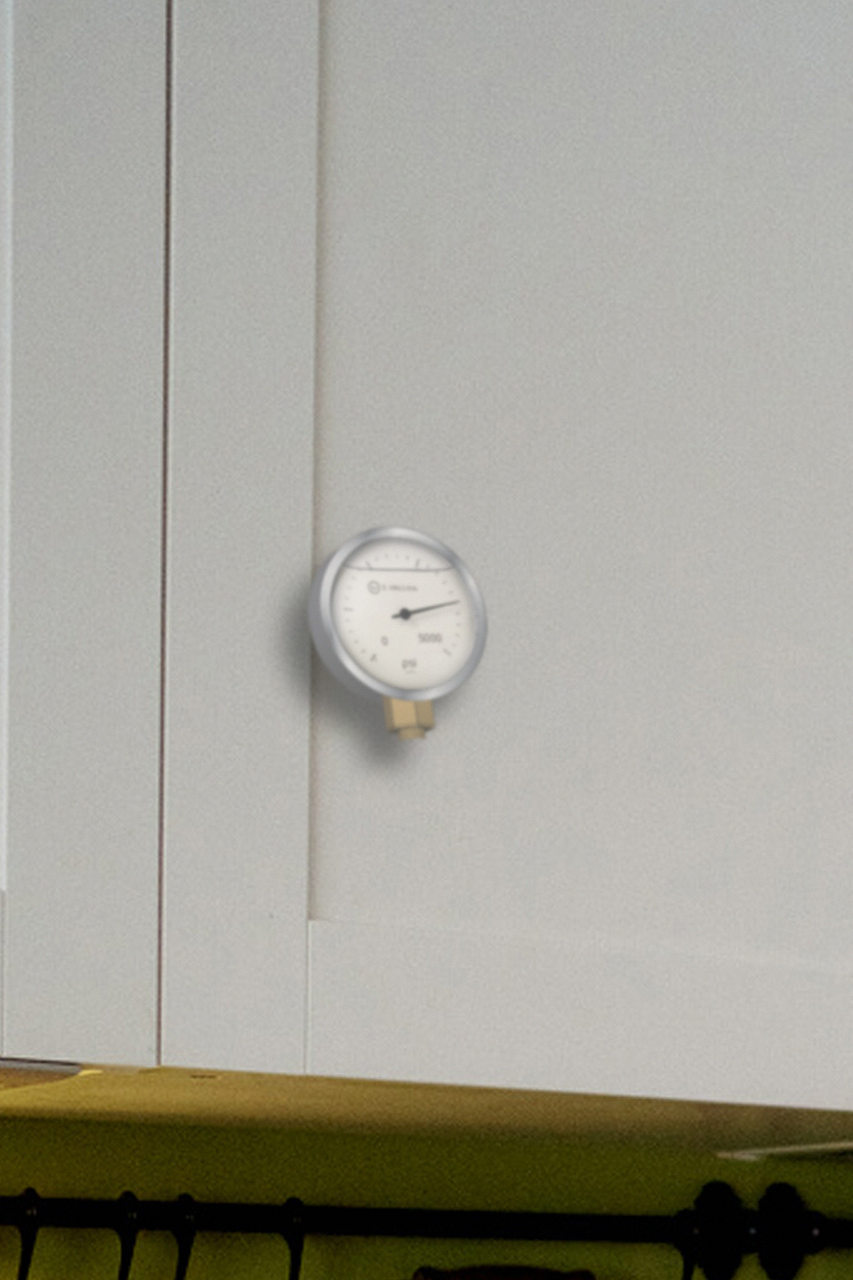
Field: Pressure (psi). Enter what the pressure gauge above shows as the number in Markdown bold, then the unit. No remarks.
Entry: **4000** psi
